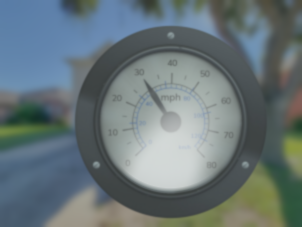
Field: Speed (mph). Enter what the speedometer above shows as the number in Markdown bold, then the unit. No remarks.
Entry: **30** mph
